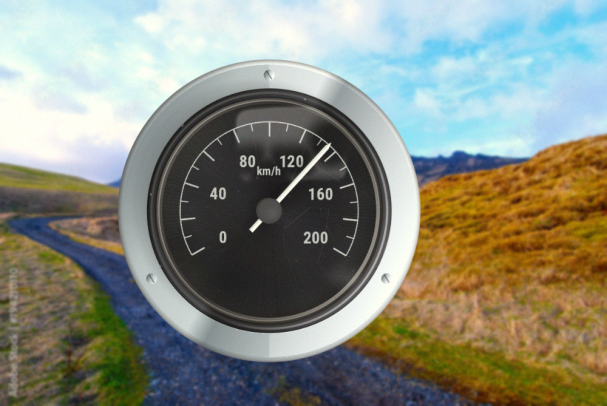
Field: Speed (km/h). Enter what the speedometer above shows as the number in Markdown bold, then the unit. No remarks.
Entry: **135** km/h
